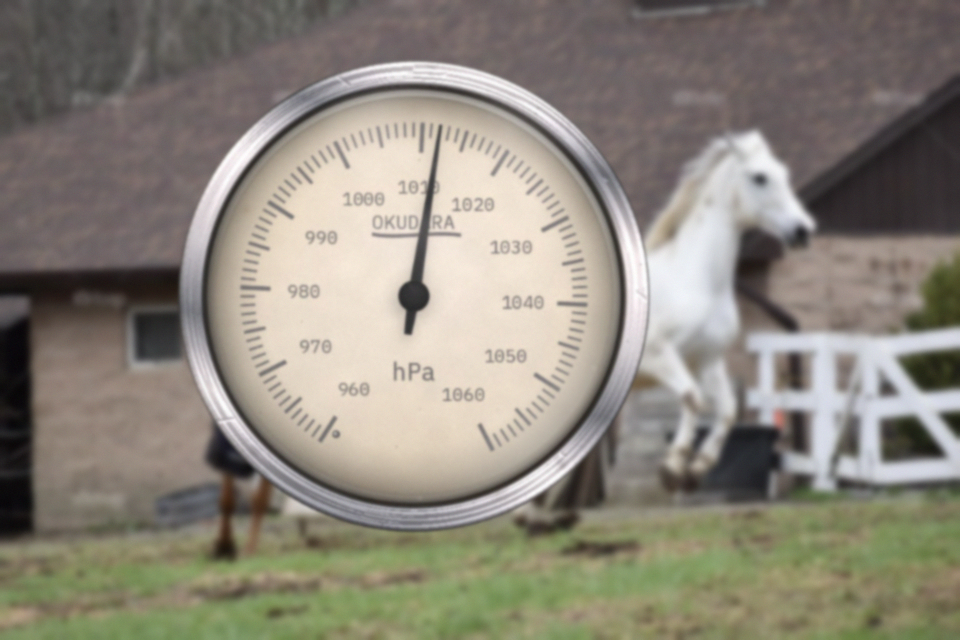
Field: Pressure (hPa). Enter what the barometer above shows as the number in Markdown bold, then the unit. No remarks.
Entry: **1012** hPa
